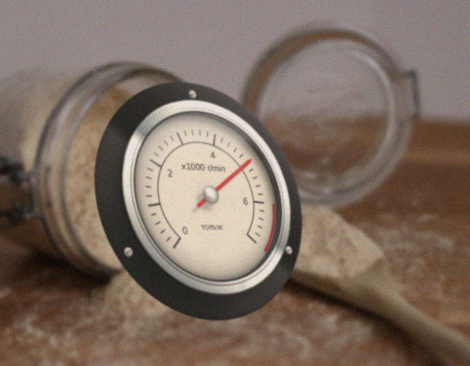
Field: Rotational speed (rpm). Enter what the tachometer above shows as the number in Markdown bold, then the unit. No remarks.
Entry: **5000** rpm
